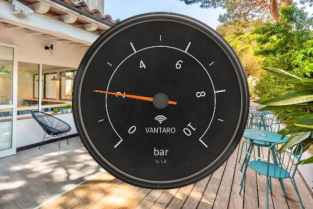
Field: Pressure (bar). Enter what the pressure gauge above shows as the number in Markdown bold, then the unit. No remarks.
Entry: **2** bar
